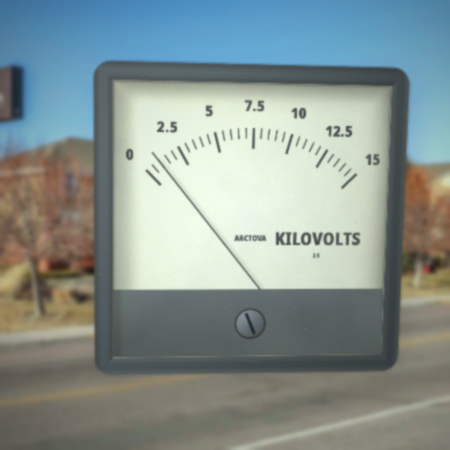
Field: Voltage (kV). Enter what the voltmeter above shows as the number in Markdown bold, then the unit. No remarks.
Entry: **1** kV
